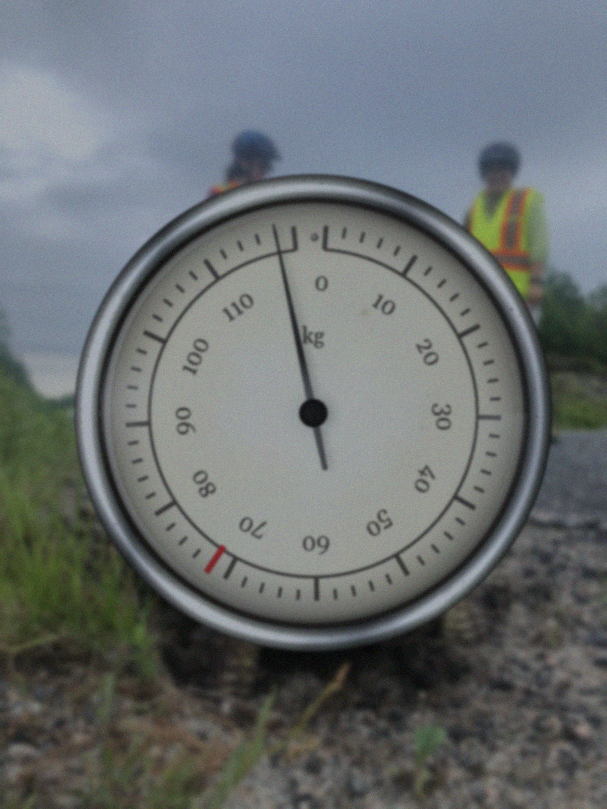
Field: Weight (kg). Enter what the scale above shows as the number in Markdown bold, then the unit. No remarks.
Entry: **118** kg
